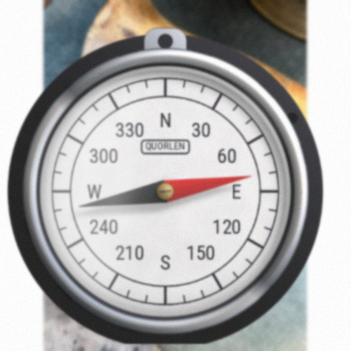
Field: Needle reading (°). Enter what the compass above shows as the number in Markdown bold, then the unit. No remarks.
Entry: **80** °
